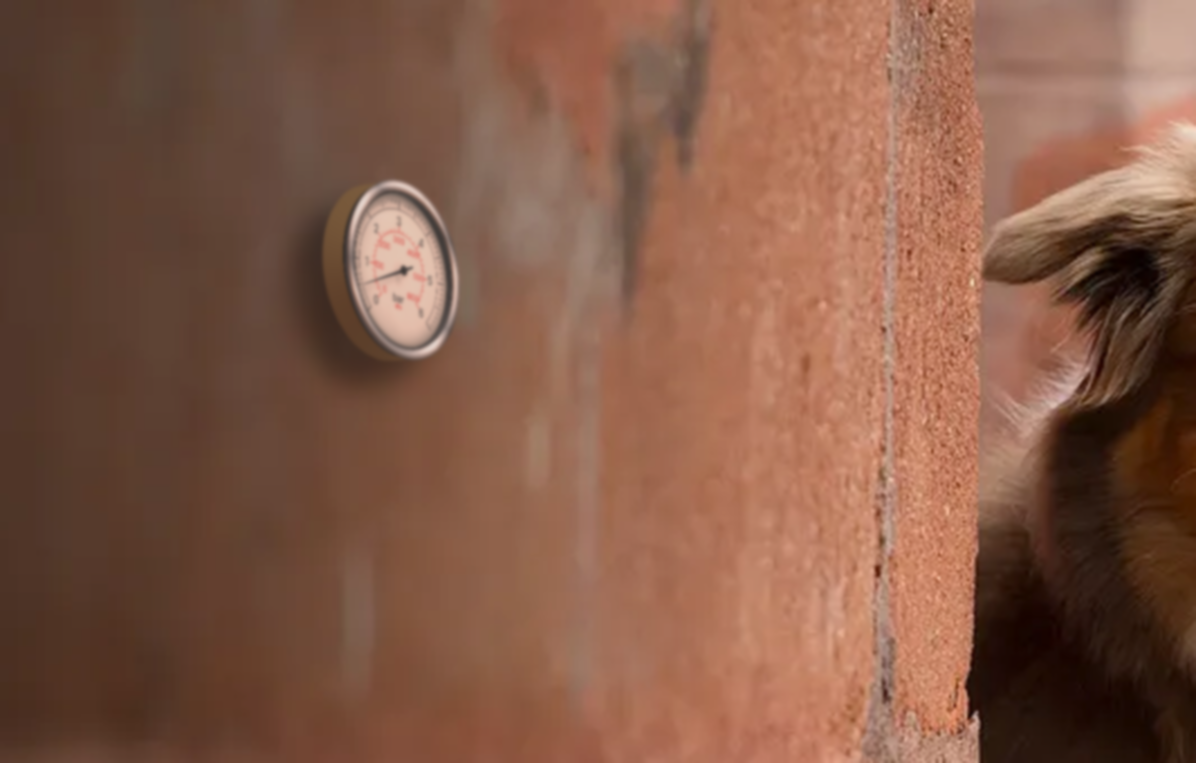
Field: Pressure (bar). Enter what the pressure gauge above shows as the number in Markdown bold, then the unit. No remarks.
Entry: **0.5** bar
